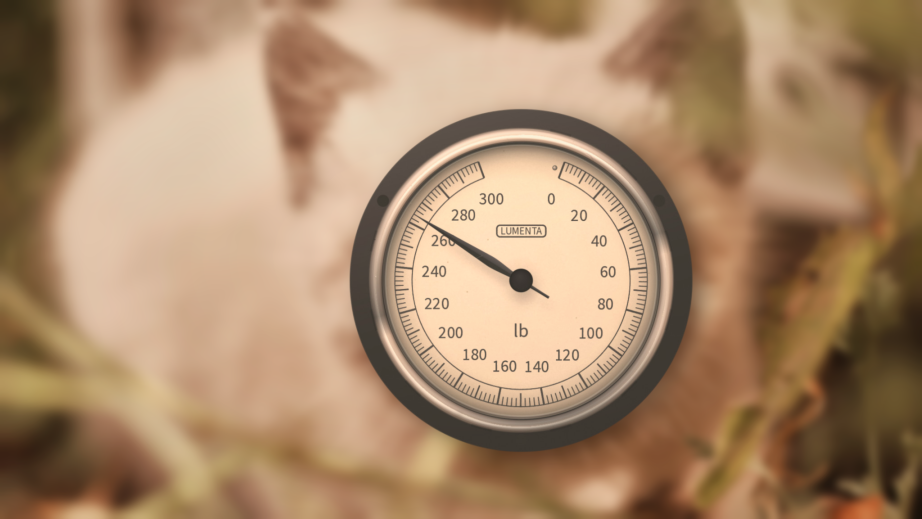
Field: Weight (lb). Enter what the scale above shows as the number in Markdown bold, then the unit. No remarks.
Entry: **264** lb
